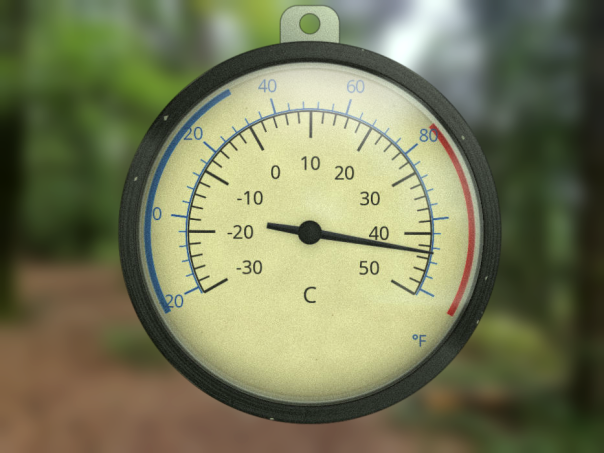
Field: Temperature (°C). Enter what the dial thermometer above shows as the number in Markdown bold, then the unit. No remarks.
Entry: **43** °C
